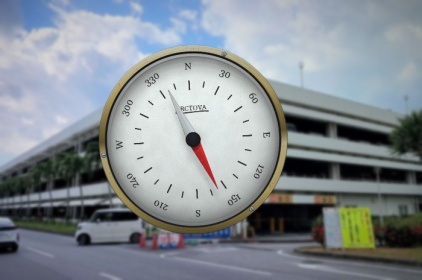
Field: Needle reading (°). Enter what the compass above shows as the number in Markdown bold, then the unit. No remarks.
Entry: **157.5** °
